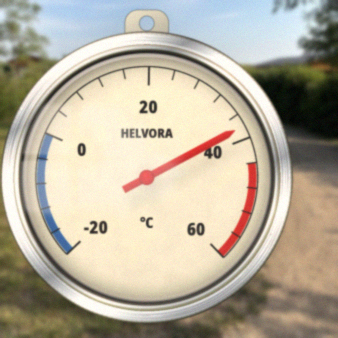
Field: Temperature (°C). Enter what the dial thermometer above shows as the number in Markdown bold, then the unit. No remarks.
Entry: **38** °C
